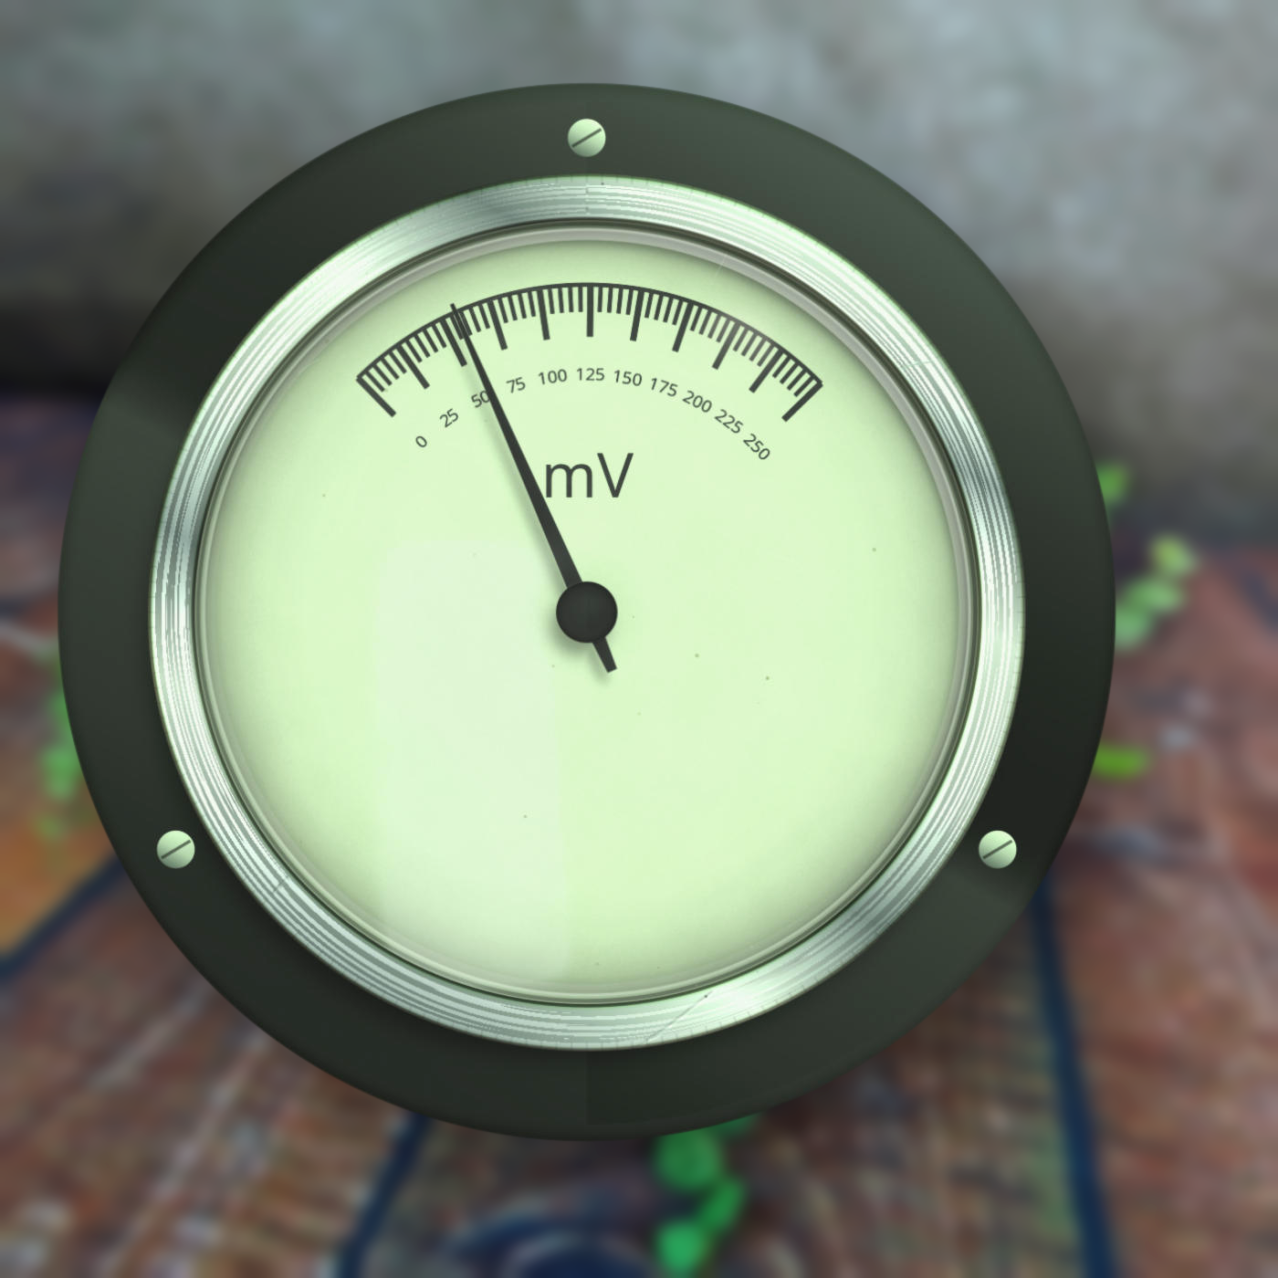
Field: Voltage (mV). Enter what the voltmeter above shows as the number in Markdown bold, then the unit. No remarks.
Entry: **57.5** mV
